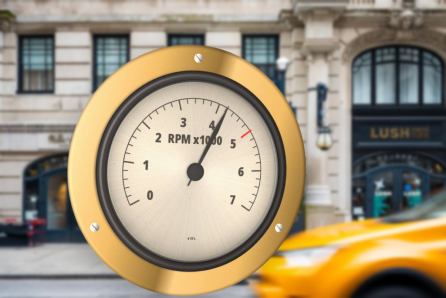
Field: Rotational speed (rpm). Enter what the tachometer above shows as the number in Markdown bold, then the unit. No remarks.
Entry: **4200** rpm
